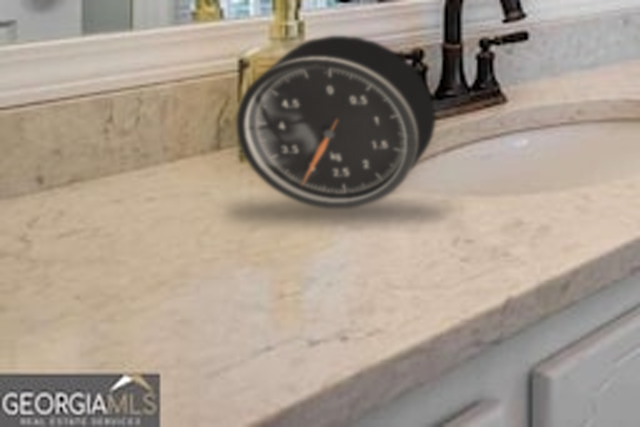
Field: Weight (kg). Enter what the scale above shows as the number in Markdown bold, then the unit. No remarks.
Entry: **3** kg
